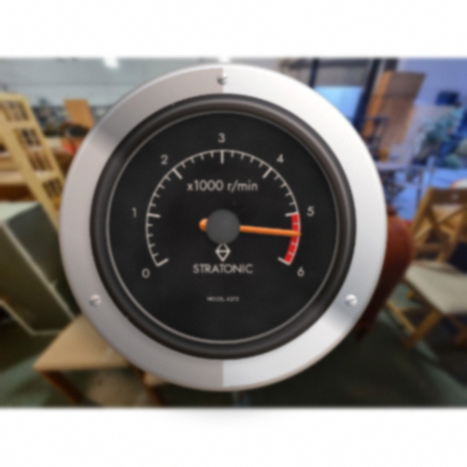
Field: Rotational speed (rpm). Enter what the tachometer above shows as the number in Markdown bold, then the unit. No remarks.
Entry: **5400** rpm
